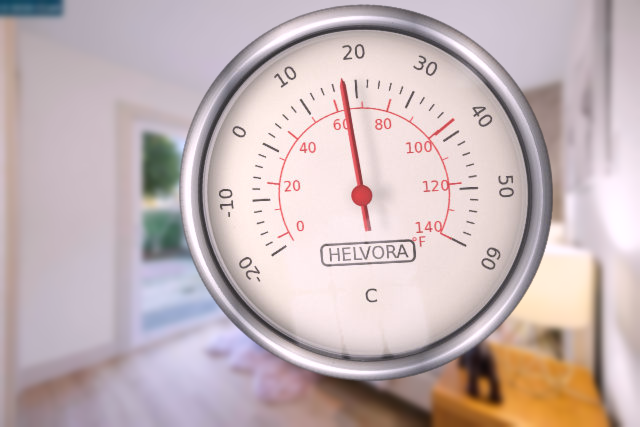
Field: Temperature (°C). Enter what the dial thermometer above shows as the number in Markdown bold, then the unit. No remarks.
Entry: **18** °C
